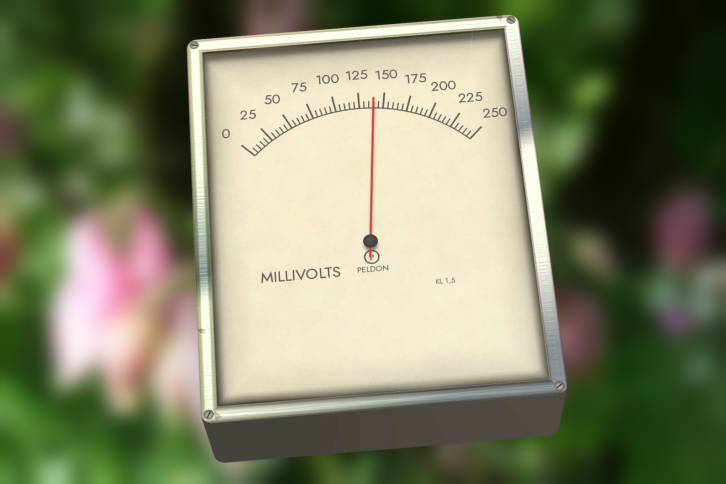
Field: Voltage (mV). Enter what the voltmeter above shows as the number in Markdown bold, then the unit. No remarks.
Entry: **140** mV
